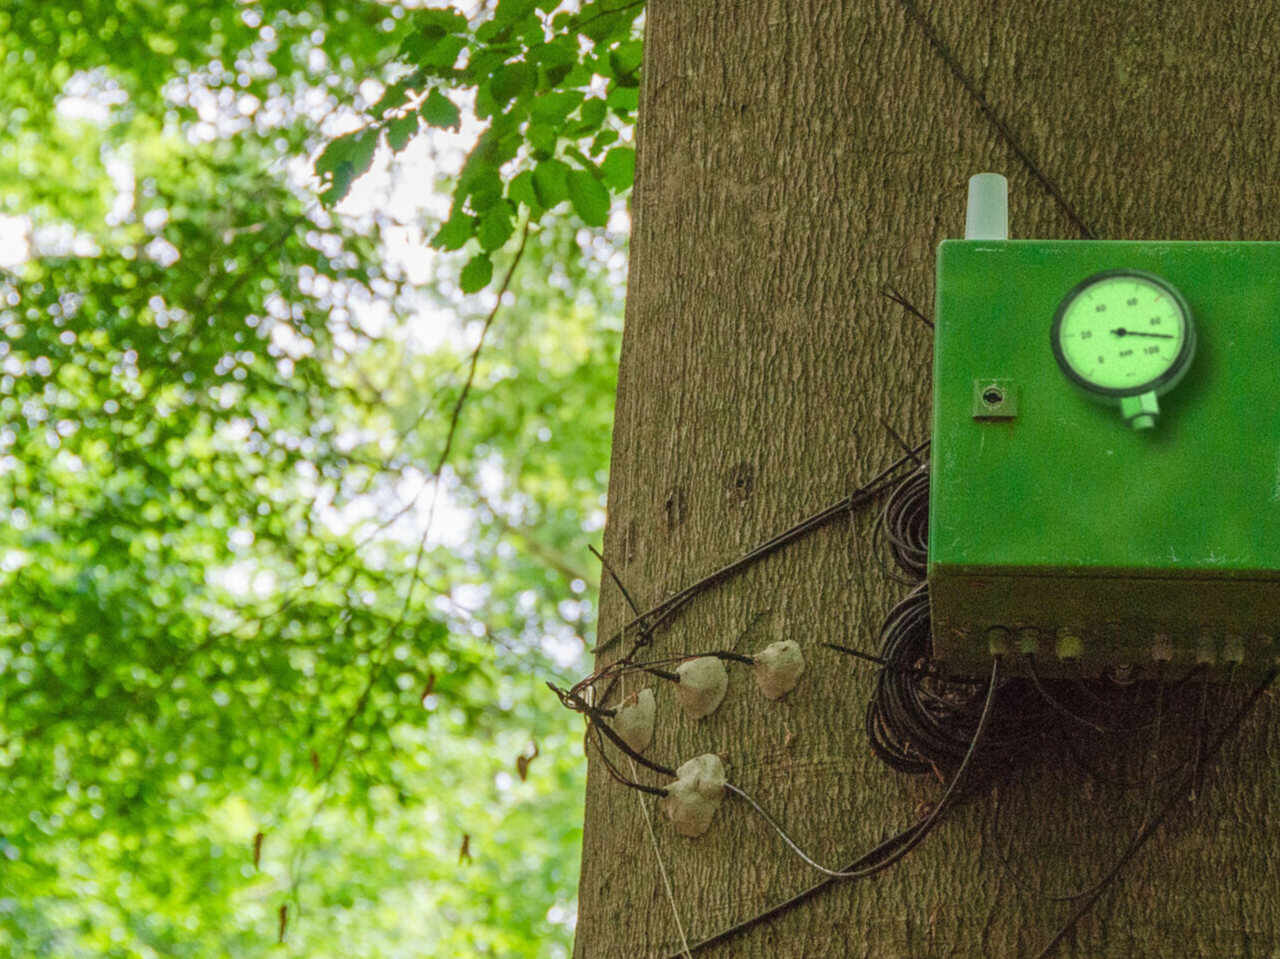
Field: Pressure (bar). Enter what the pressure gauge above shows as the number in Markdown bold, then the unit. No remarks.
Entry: **90** bar
